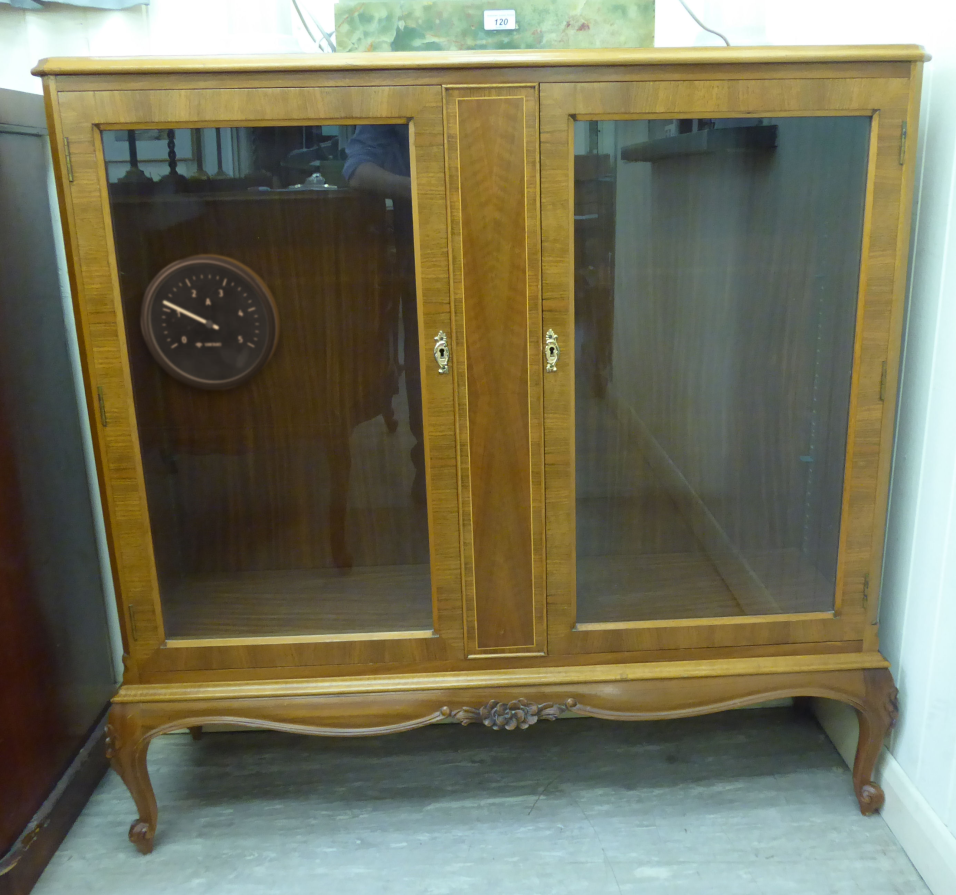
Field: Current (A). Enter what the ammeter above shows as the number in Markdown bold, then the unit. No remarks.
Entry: **1.2** A
